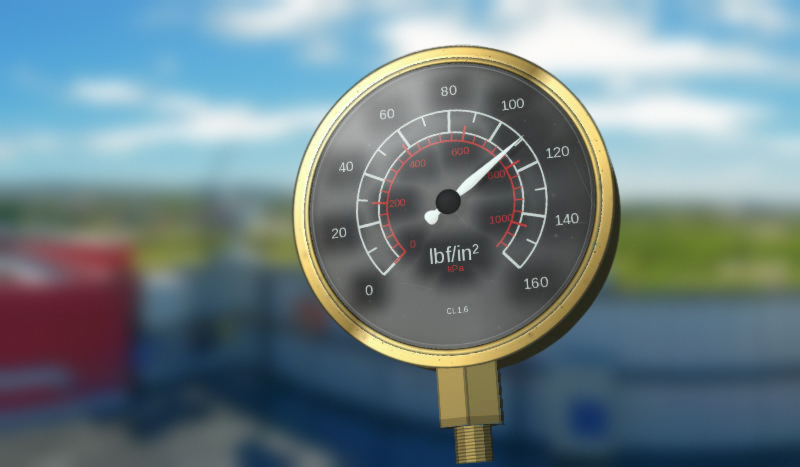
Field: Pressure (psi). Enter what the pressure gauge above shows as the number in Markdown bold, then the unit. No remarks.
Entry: **110** psi
